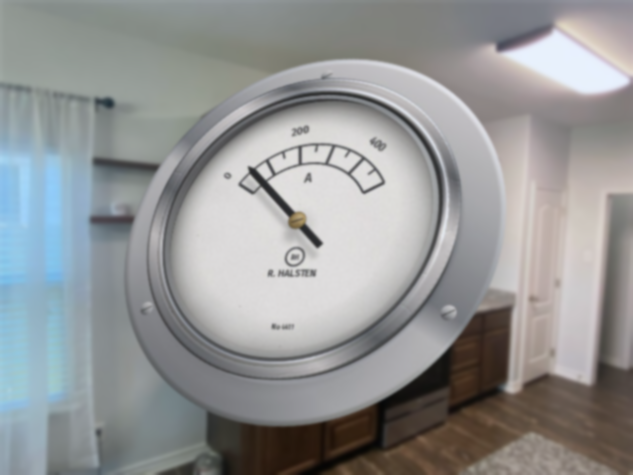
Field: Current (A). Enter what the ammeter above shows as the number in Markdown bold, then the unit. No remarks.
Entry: **50** A
